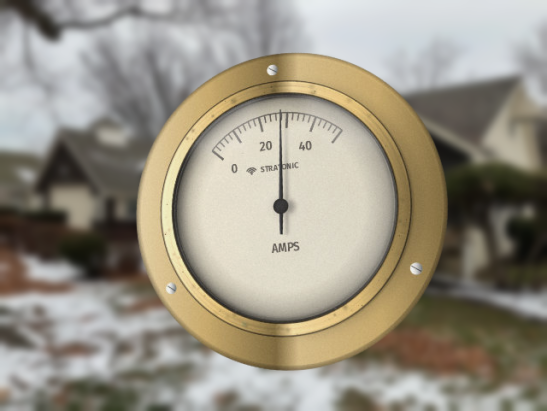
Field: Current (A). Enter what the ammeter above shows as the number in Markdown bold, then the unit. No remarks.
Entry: **28** A
